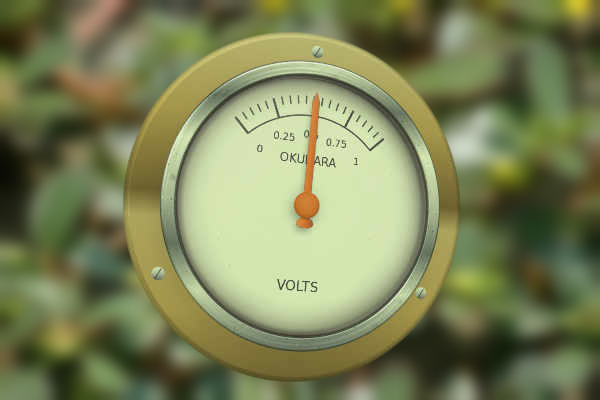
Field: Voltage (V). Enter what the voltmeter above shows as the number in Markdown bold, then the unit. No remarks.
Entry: **0.5** V
